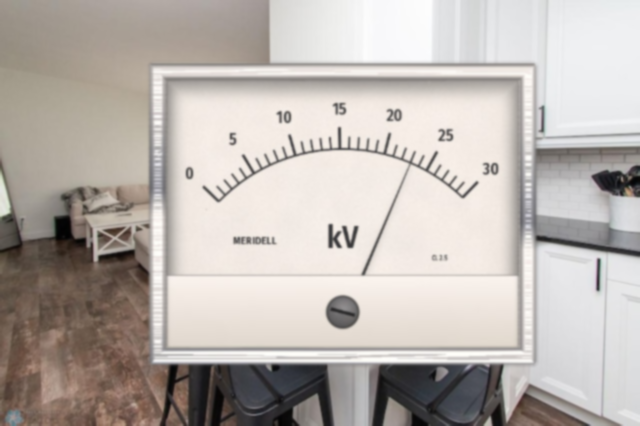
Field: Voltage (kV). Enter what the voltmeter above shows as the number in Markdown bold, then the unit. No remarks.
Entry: **23** kV
